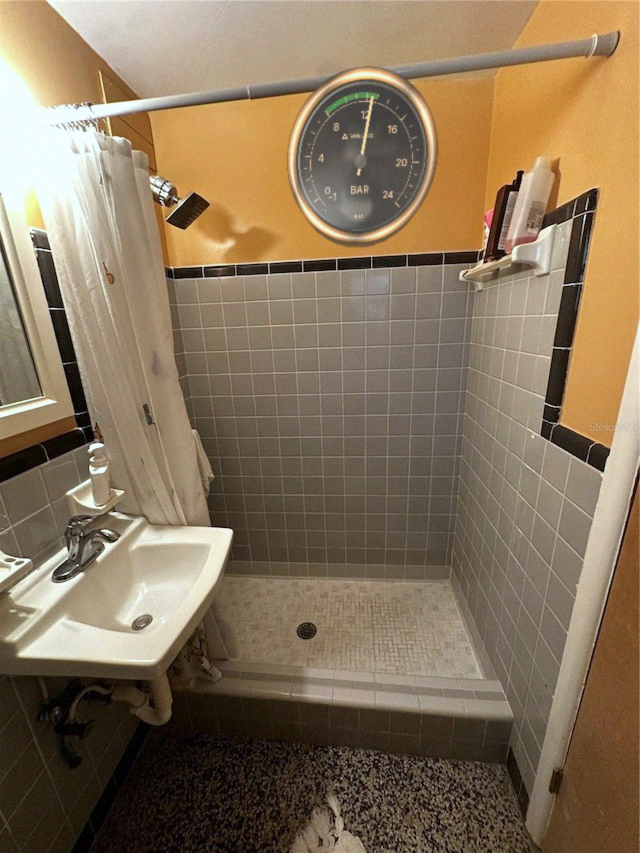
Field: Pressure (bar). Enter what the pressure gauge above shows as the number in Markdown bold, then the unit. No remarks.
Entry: **12.5** bar
